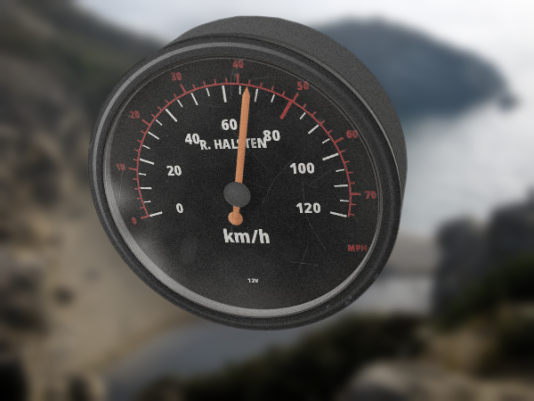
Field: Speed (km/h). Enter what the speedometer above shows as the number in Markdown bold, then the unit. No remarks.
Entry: **67.5** km/h
